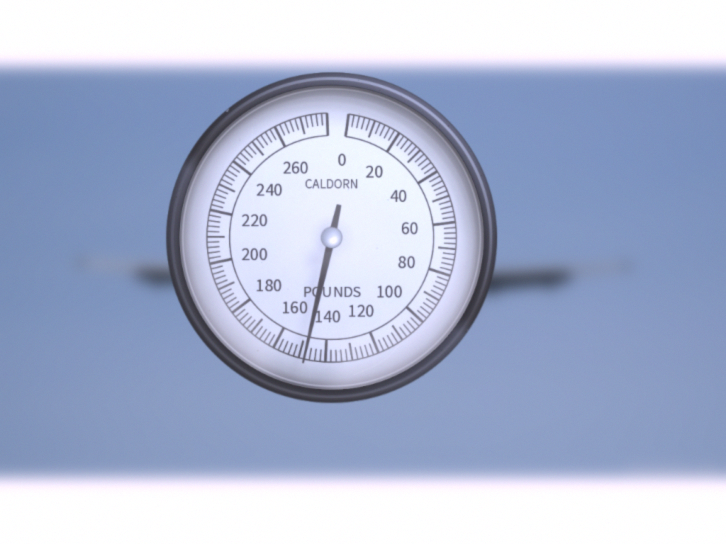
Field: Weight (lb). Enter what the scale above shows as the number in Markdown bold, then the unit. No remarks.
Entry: **148** lb
